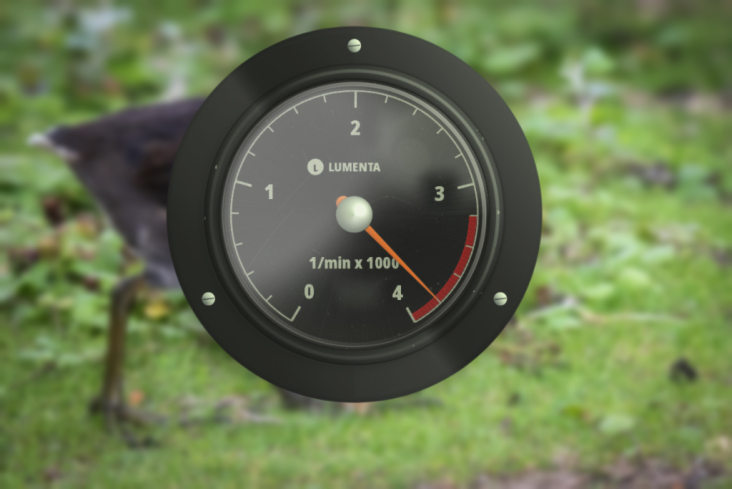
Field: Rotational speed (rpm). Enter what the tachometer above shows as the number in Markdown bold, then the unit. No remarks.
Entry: **3800** rpm
